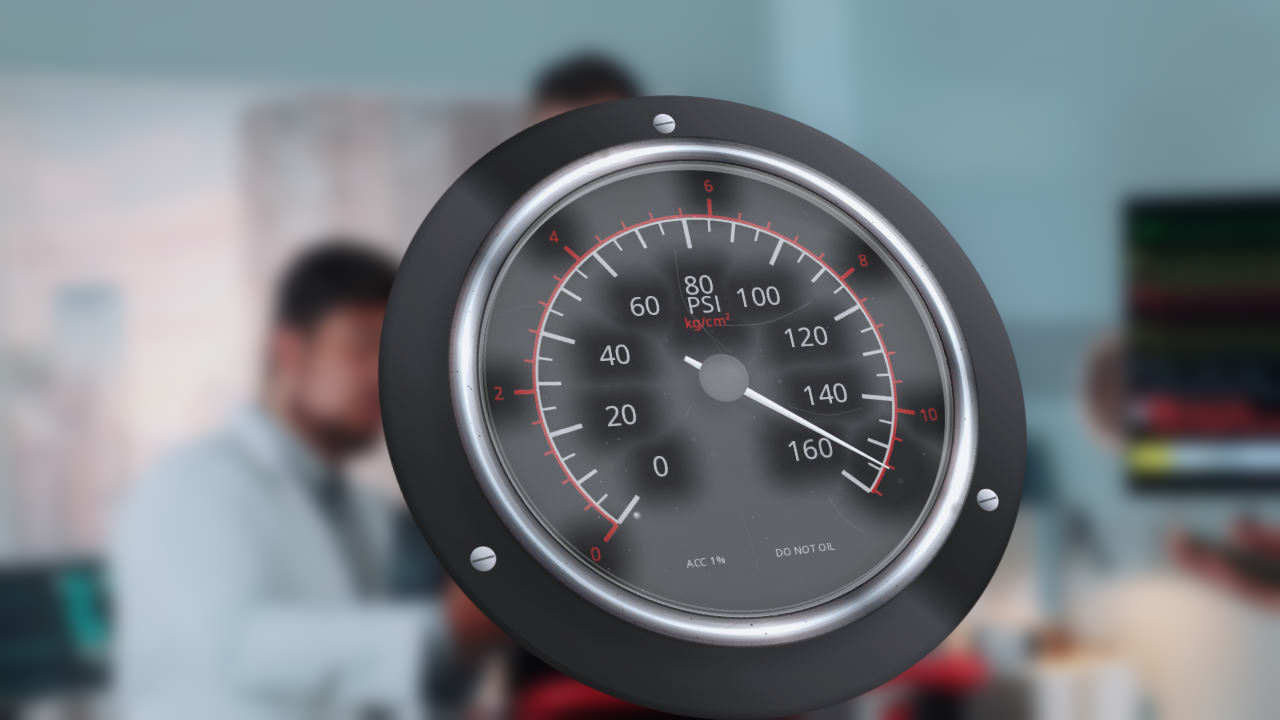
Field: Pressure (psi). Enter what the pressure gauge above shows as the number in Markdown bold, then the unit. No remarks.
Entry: **155** psi
